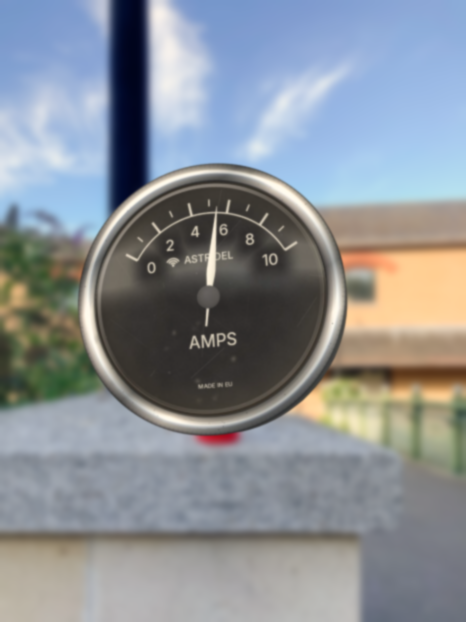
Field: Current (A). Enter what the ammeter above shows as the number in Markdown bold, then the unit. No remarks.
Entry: **5.5** A
